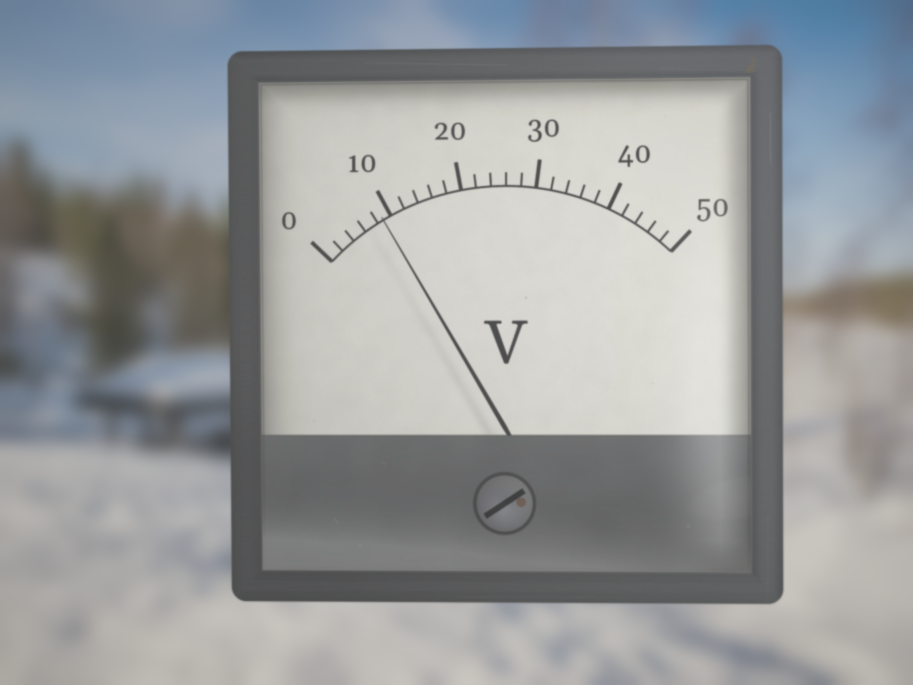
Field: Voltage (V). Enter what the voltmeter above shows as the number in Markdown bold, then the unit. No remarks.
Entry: **9** V
